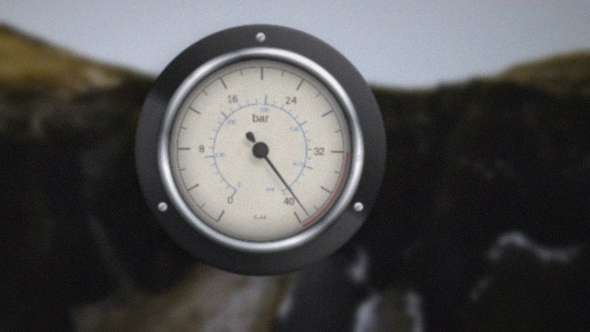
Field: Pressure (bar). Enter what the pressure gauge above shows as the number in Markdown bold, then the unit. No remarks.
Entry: **39** bar
